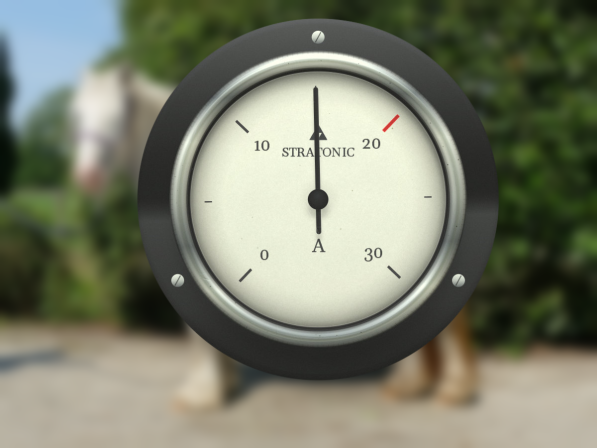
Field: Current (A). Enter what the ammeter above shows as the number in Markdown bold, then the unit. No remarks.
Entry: **15** A
